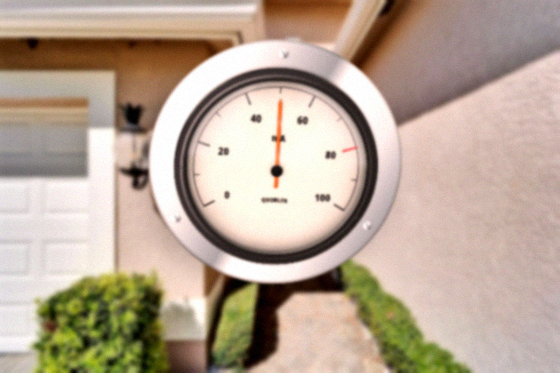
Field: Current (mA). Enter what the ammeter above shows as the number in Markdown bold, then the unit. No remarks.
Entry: **50** mA
